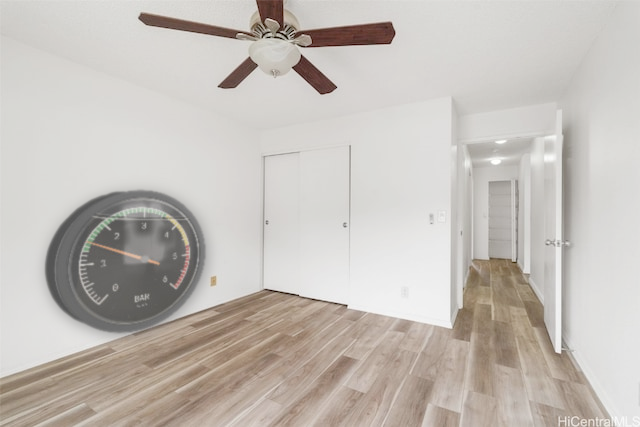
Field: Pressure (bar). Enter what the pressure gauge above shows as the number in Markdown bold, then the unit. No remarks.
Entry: **1.5** bar
